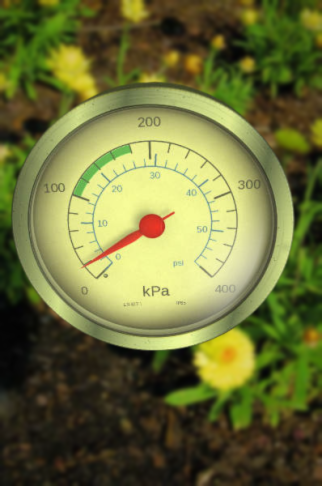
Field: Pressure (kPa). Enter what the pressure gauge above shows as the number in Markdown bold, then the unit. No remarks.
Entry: **20** kPa
